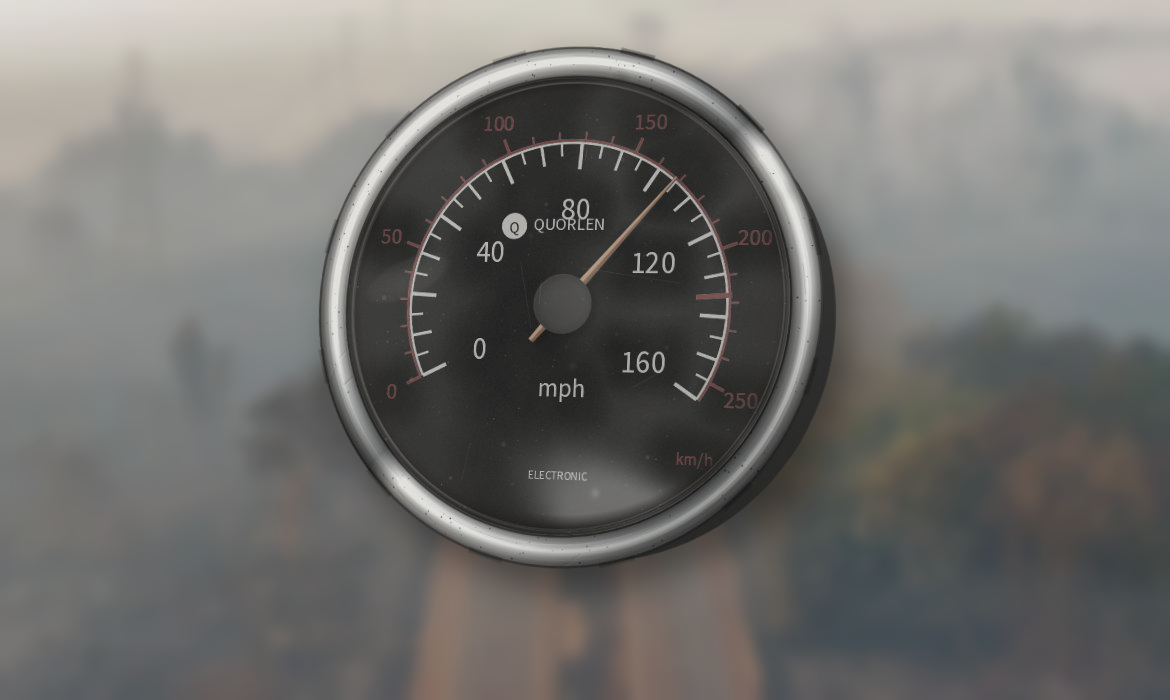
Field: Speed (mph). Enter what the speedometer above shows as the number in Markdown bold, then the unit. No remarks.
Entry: **105** mph
